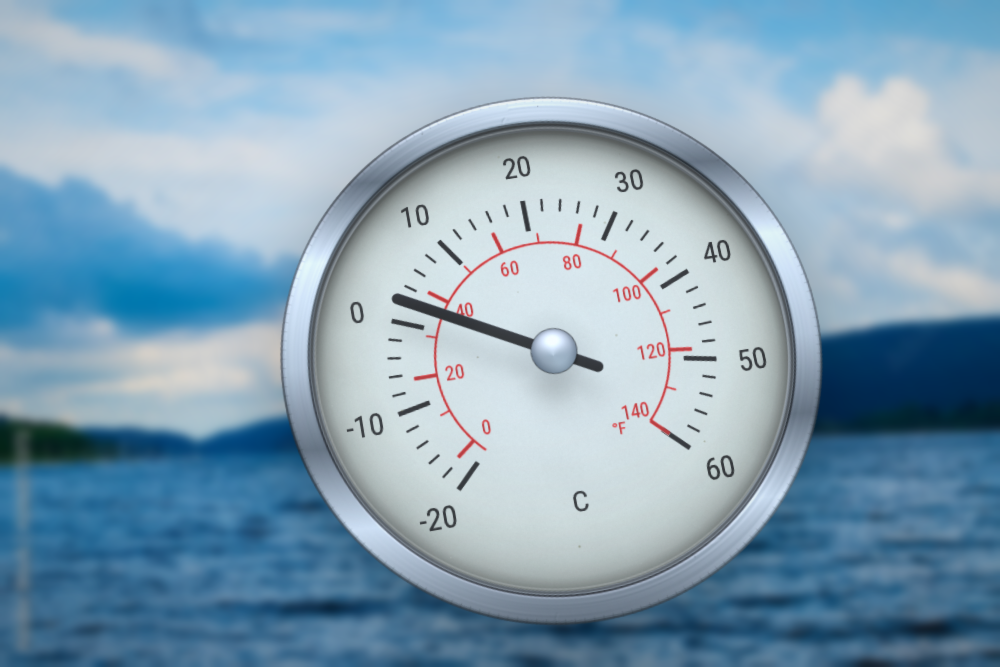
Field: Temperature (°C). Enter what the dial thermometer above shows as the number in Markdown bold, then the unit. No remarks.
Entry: **2** °C
